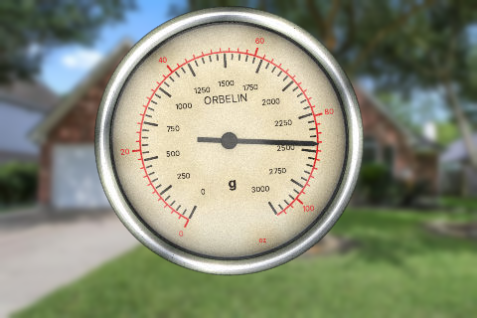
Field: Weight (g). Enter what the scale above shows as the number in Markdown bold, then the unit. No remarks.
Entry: **2450** g
